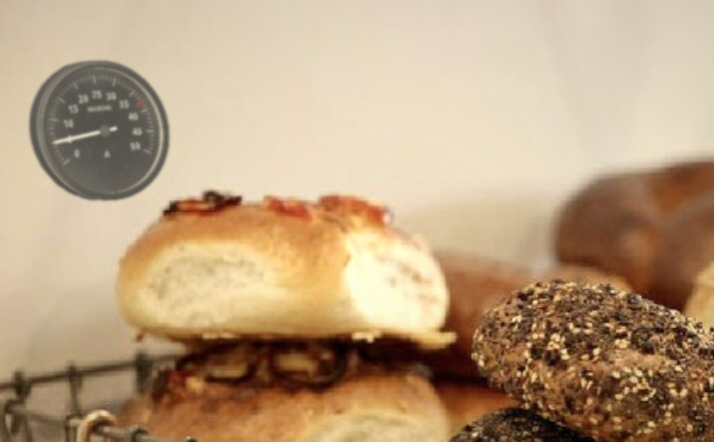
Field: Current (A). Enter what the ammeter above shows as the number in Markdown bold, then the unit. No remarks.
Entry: **5** A
